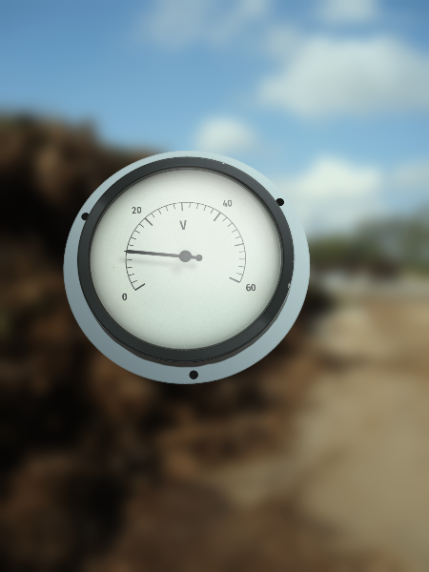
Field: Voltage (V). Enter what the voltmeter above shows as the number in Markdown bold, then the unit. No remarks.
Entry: **10** V
